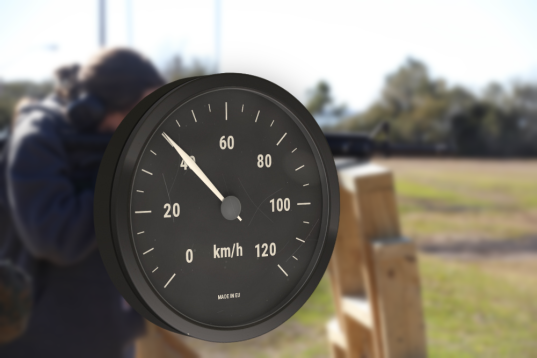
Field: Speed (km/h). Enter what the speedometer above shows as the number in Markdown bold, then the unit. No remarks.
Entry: **40** km/h
